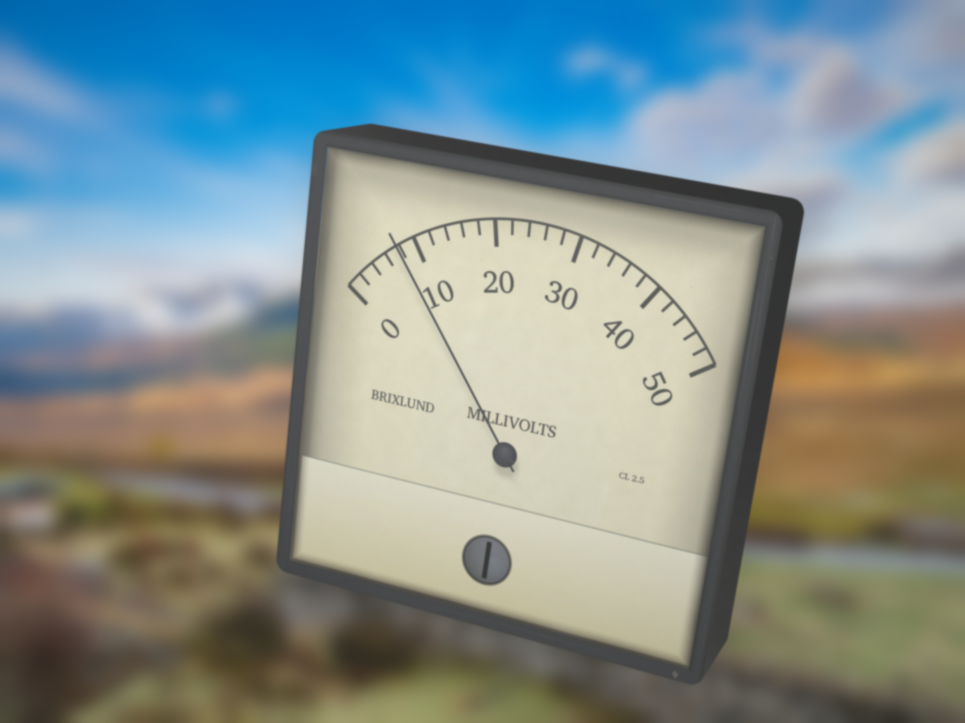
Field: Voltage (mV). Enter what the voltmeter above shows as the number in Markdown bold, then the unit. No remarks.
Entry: **8** mV
